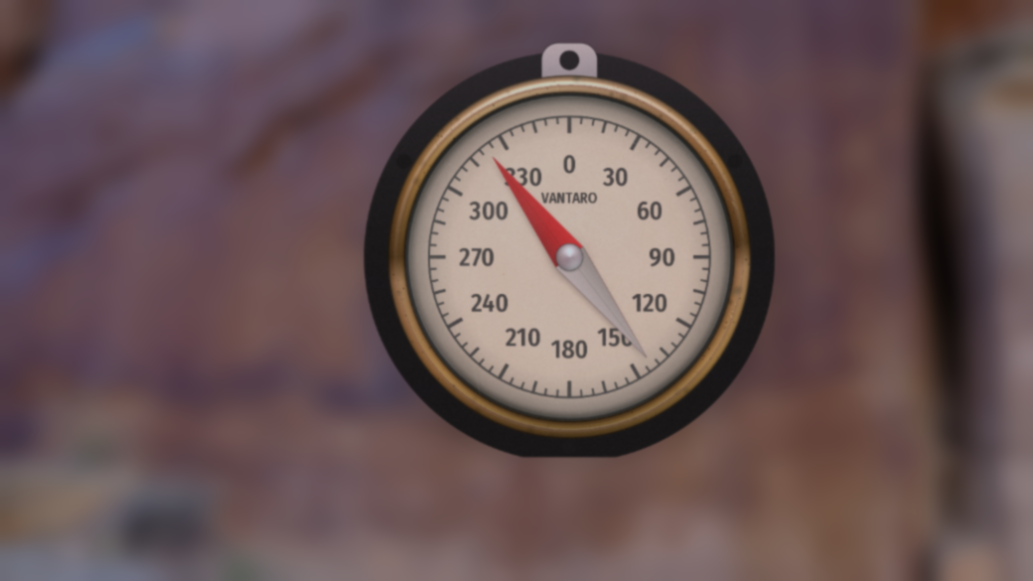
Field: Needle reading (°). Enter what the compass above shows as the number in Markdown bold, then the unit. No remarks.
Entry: **322.5** °
